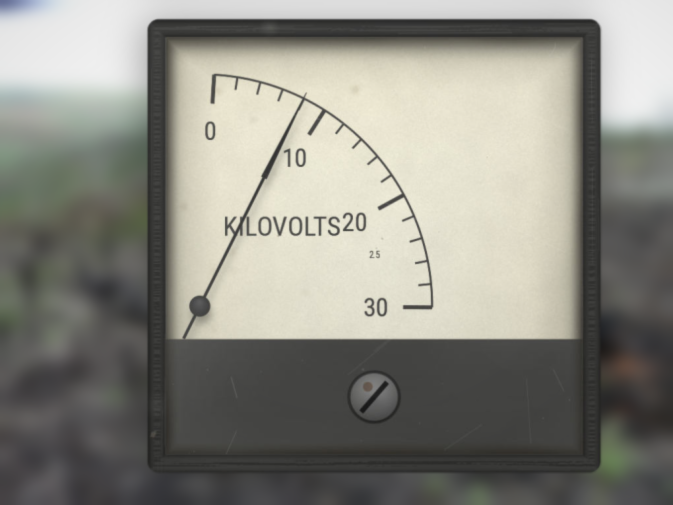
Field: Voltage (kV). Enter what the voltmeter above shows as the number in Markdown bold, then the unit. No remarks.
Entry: **8** kV
